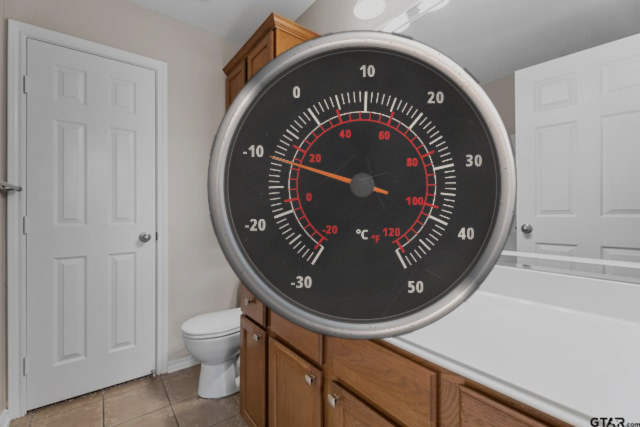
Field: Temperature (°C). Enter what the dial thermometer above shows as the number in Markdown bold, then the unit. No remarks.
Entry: **-10** °C
